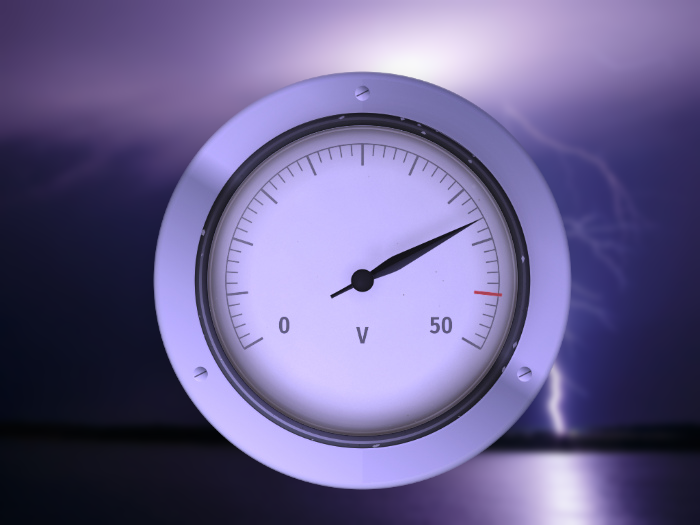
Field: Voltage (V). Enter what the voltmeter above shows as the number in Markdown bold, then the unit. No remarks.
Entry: **38** V
